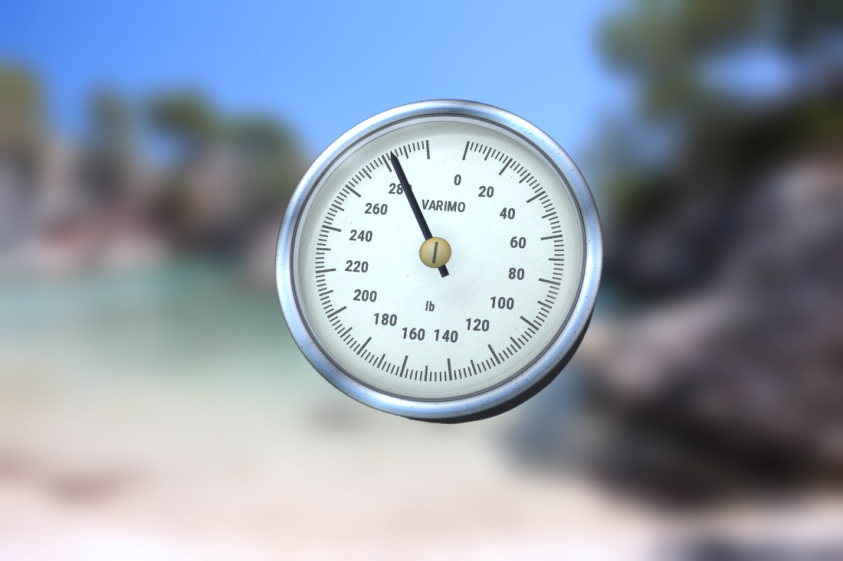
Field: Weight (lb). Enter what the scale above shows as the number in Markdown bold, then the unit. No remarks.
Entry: **284** lb
